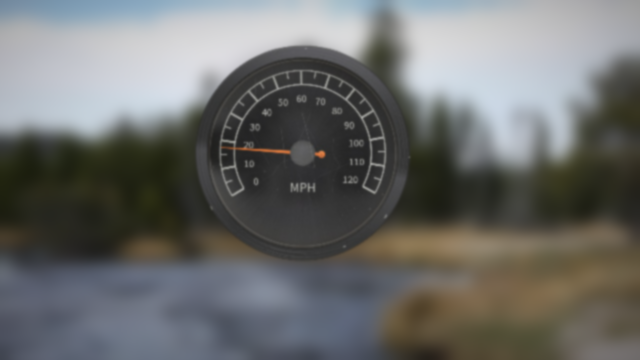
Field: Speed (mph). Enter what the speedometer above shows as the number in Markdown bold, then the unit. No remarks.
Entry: **17.5** mph
